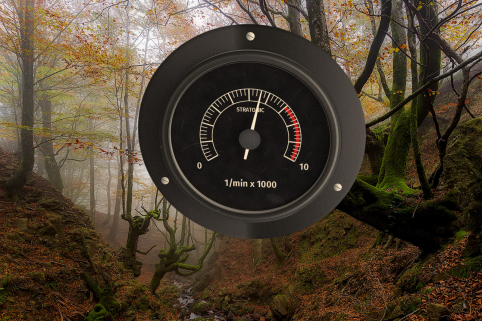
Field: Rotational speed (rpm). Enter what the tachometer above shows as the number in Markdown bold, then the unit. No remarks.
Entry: **5600** rpm
